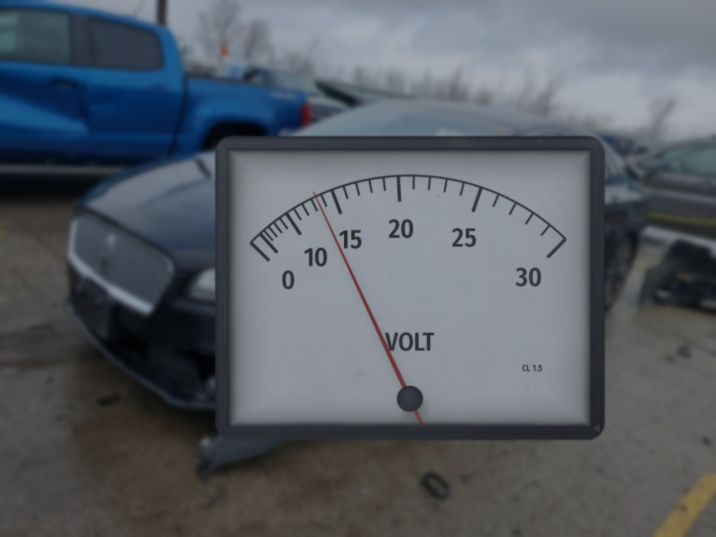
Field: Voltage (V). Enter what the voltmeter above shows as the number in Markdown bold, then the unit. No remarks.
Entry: **13.5** V
